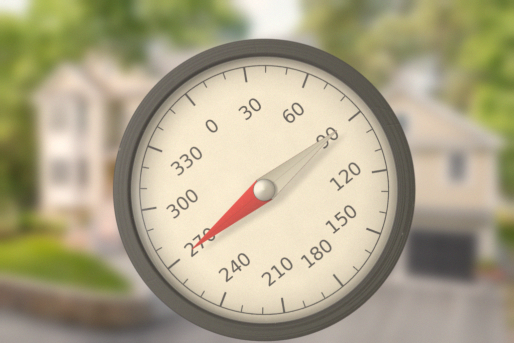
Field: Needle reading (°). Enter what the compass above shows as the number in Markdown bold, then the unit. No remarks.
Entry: **270** °
